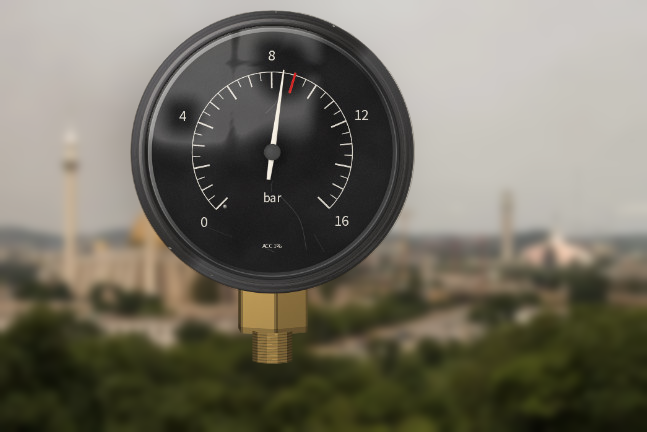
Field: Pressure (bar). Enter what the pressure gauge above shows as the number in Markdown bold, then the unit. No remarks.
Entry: **8.5** bar
